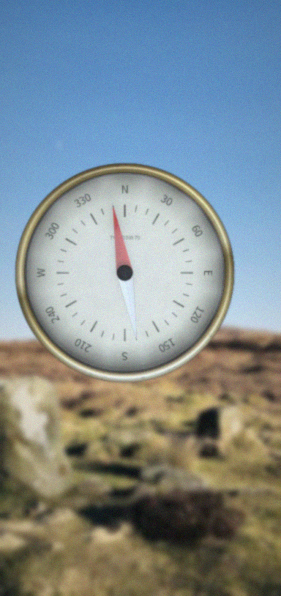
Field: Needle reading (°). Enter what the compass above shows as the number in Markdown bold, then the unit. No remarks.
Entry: **350** °
